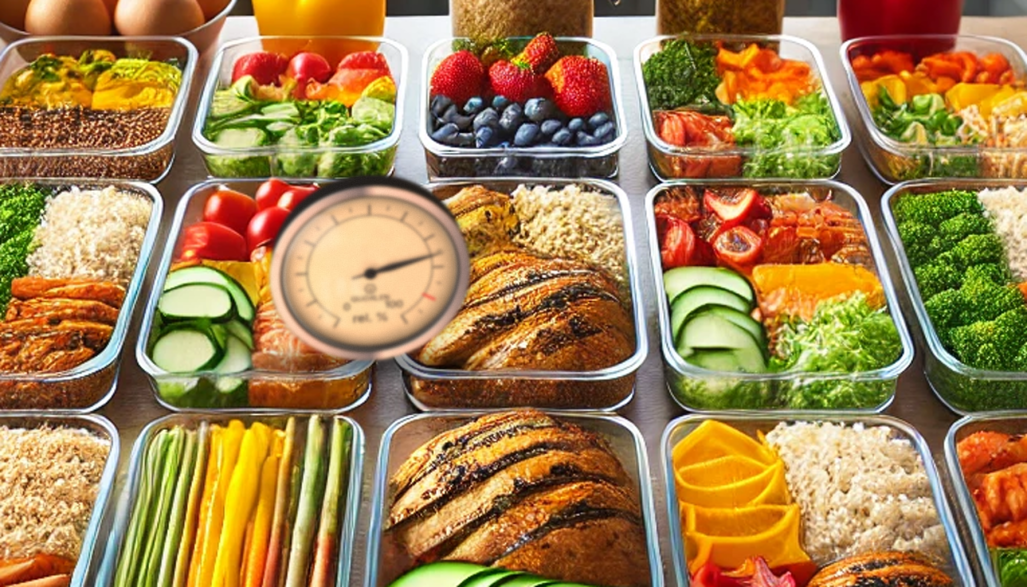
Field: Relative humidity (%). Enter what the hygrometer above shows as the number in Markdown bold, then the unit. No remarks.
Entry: **75** %
